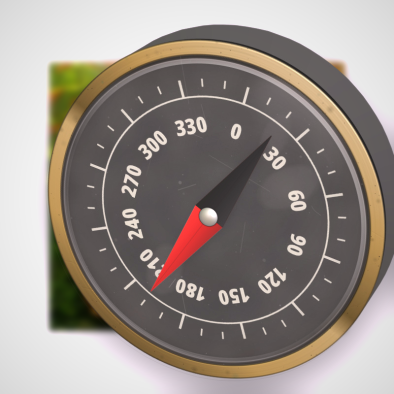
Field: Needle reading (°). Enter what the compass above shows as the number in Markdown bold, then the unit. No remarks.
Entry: **200** °
